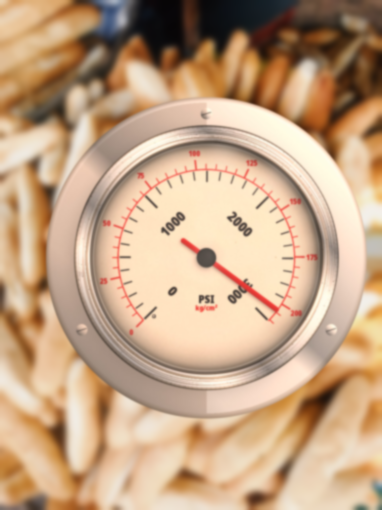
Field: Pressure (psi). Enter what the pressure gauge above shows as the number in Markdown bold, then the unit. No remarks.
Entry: **2900** psi
